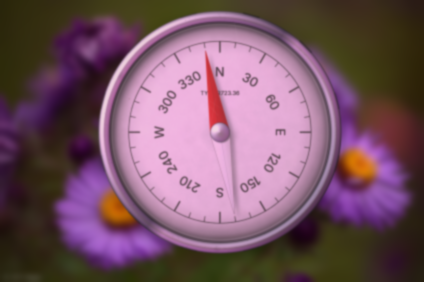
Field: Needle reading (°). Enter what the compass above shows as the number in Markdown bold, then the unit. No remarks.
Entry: **350** °
